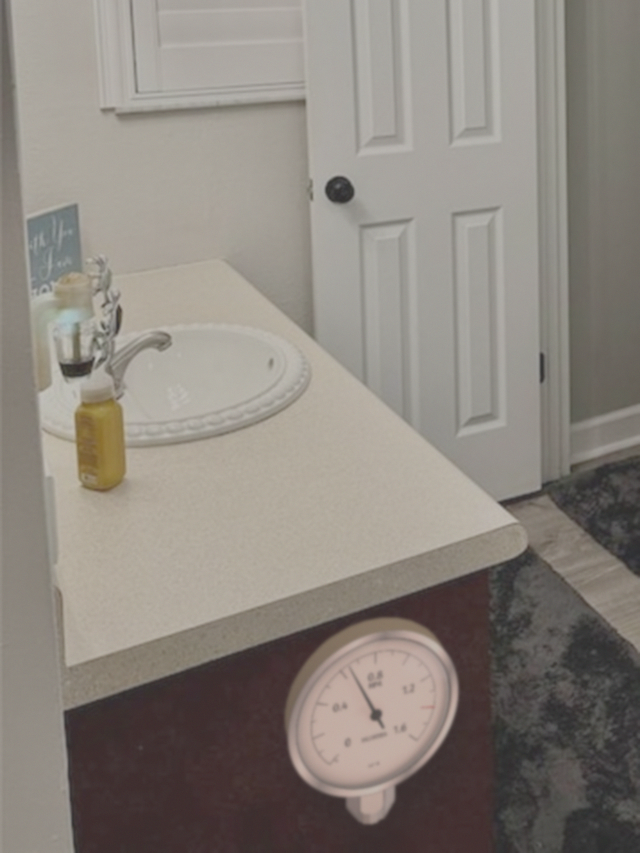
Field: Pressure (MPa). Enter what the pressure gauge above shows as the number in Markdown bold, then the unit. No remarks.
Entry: **0.65** MPa
